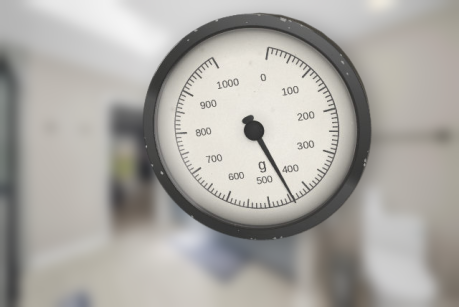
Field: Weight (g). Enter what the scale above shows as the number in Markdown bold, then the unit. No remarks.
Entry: **440** g
